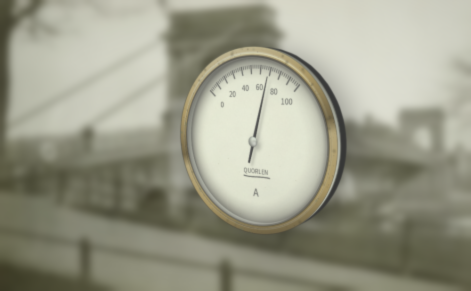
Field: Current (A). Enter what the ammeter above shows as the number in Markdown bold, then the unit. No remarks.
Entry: **70** A
